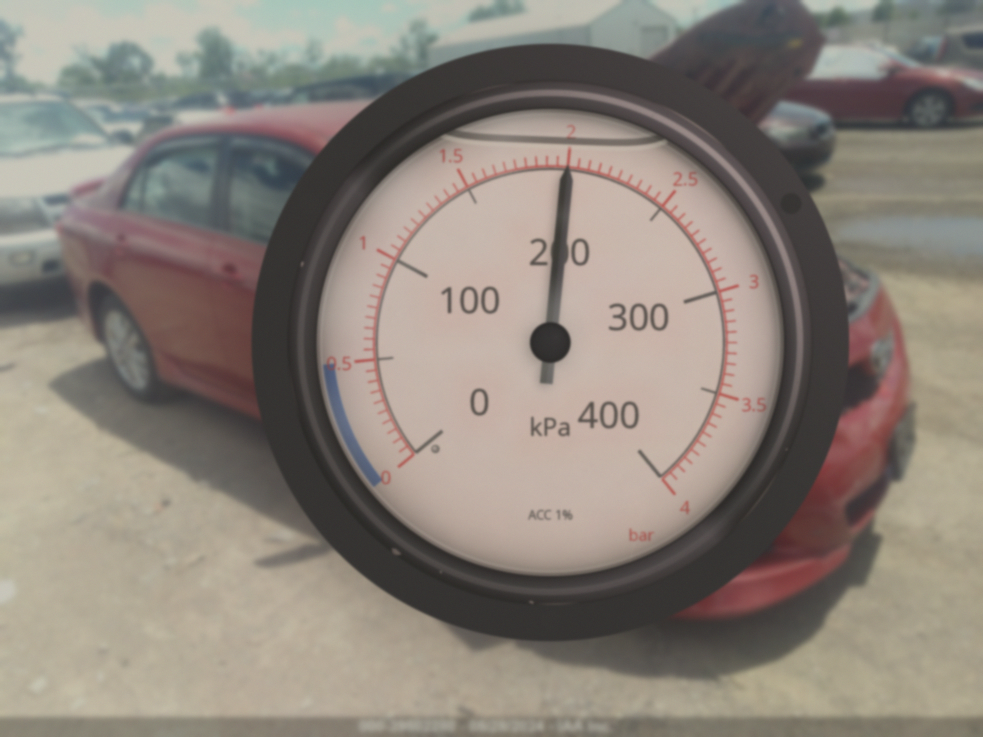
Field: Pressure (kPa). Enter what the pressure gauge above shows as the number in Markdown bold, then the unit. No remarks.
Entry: **200** kPa
